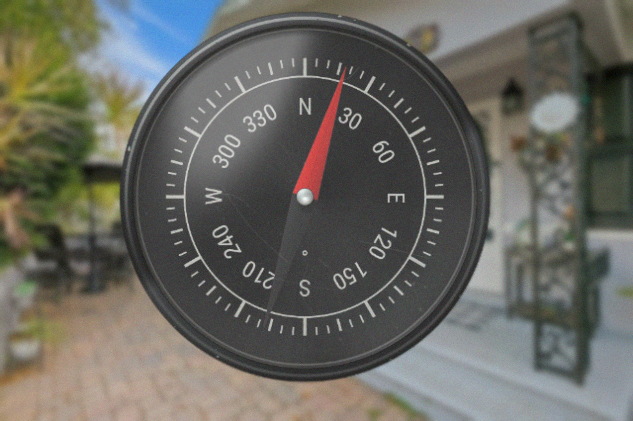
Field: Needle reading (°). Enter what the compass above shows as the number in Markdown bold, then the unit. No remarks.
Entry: **17.5** °
